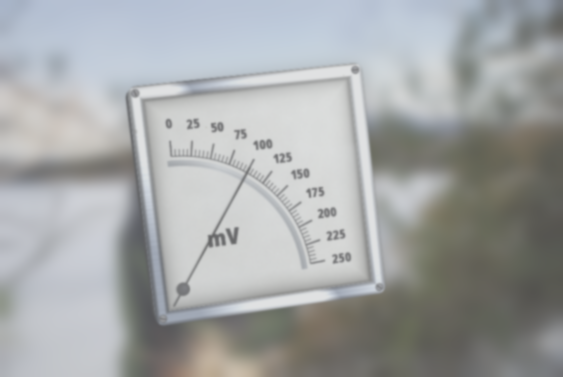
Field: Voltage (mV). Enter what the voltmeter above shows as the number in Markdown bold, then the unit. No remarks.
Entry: **100** mV
